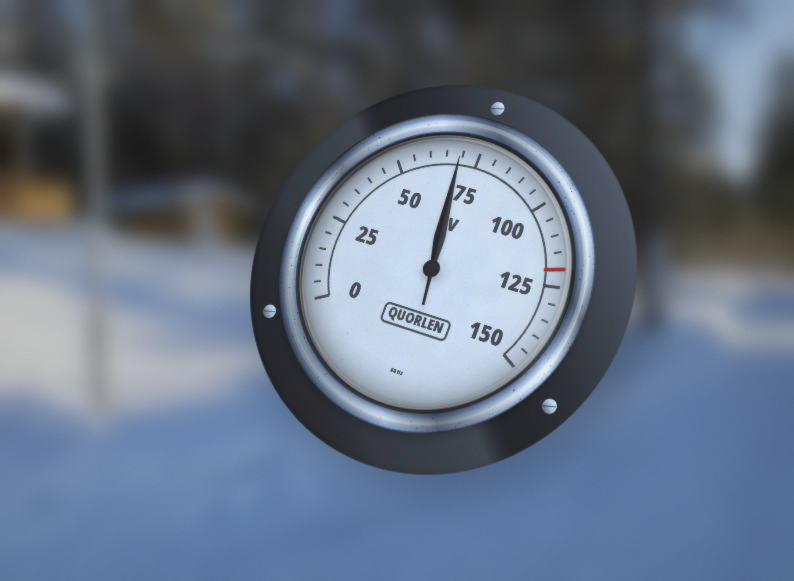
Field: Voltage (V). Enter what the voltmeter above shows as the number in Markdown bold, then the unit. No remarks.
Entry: **70** V
